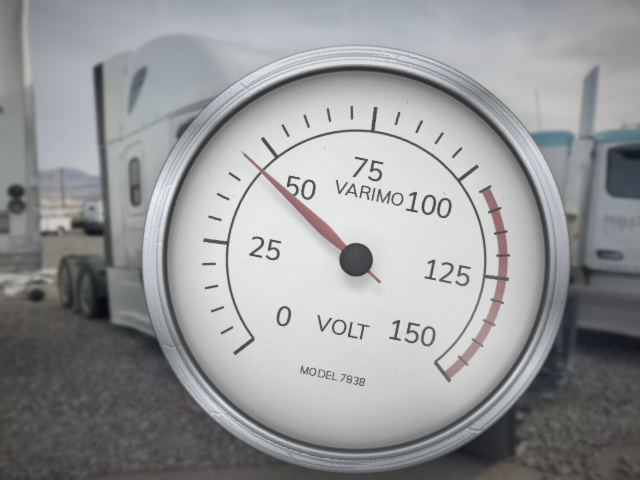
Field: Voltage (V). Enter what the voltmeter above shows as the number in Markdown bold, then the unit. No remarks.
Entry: **45** V
